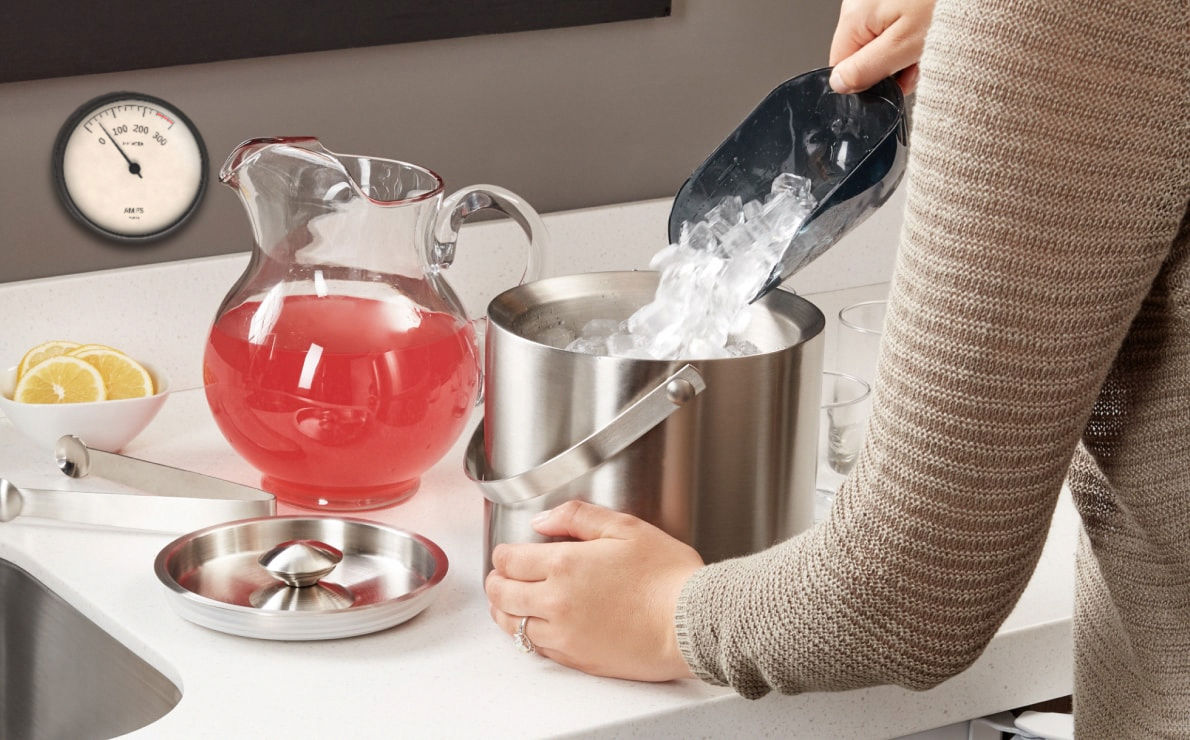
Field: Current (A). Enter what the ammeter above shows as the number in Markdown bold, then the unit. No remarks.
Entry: **40** A
